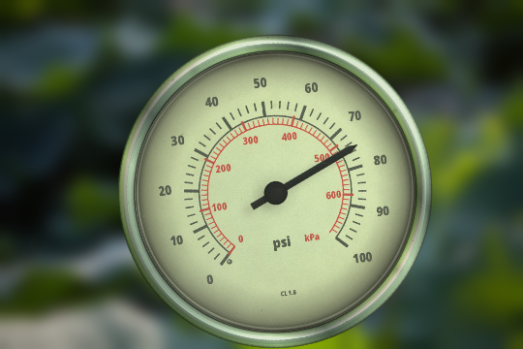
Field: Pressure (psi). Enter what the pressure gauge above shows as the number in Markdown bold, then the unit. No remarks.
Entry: **75** psi
